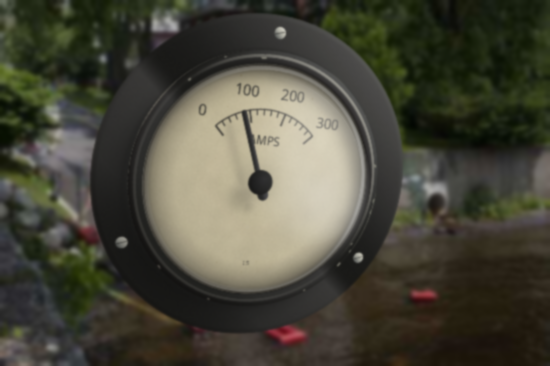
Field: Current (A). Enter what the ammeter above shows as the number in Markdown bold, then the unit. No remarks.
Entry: **80** A
